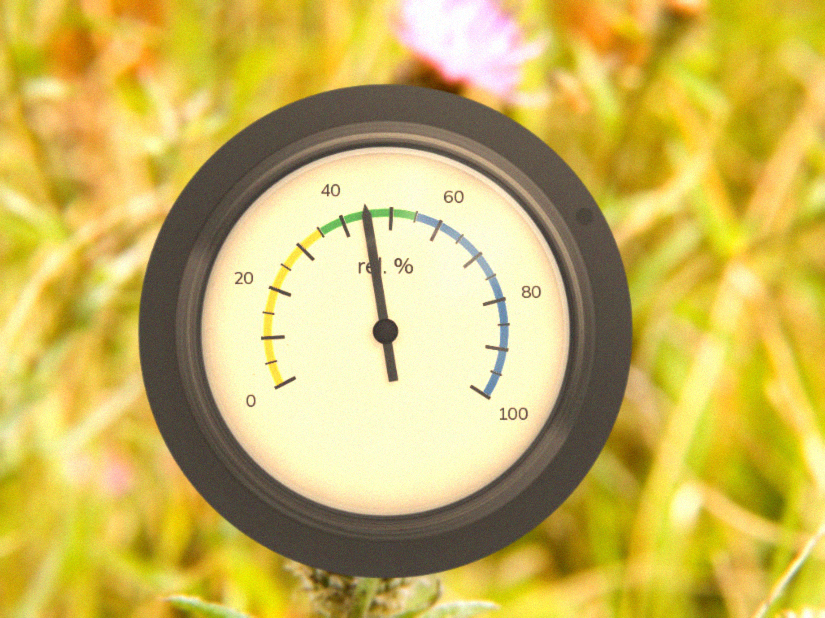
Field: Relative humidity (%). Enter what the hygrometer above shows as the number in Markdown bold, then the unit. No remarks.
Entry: **45** %
